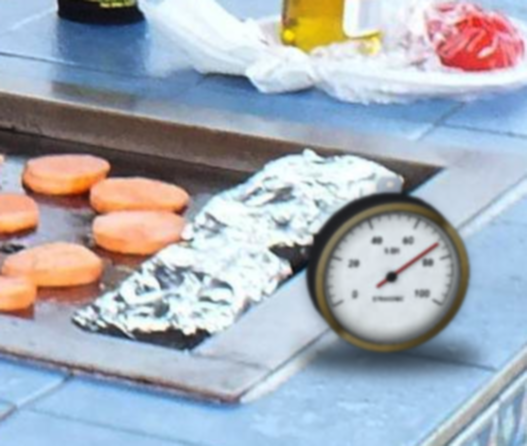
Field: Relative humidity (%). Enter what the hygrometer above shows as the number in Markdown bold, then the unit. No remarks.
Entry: **72** %
